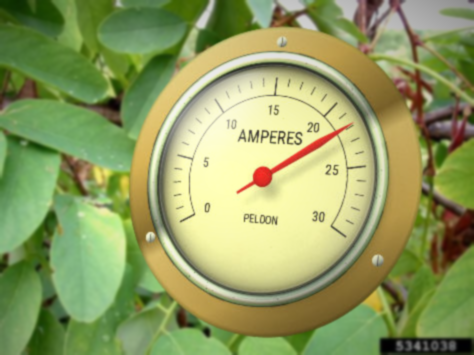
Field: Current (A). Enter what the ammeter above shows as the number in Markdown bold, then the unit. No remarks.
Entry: **22** A
